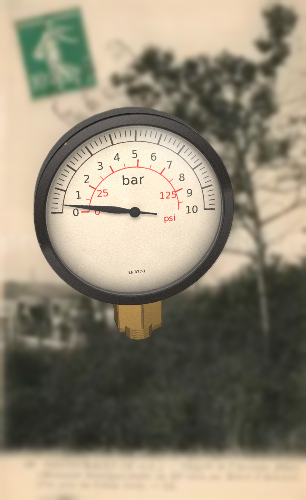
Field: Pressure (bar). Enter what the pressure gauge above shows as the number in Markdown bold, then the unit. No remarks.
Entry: **0.4** bar
